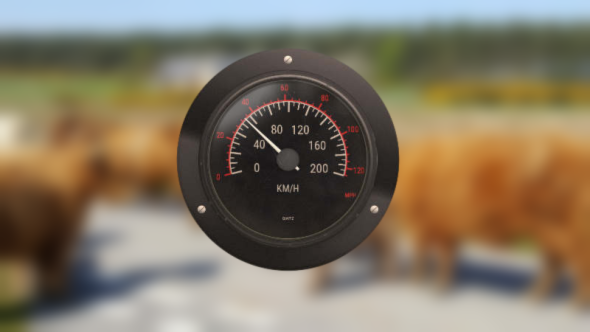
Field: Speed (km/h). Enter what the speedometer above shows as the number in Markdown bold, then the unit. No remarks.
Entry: **55** km/h
